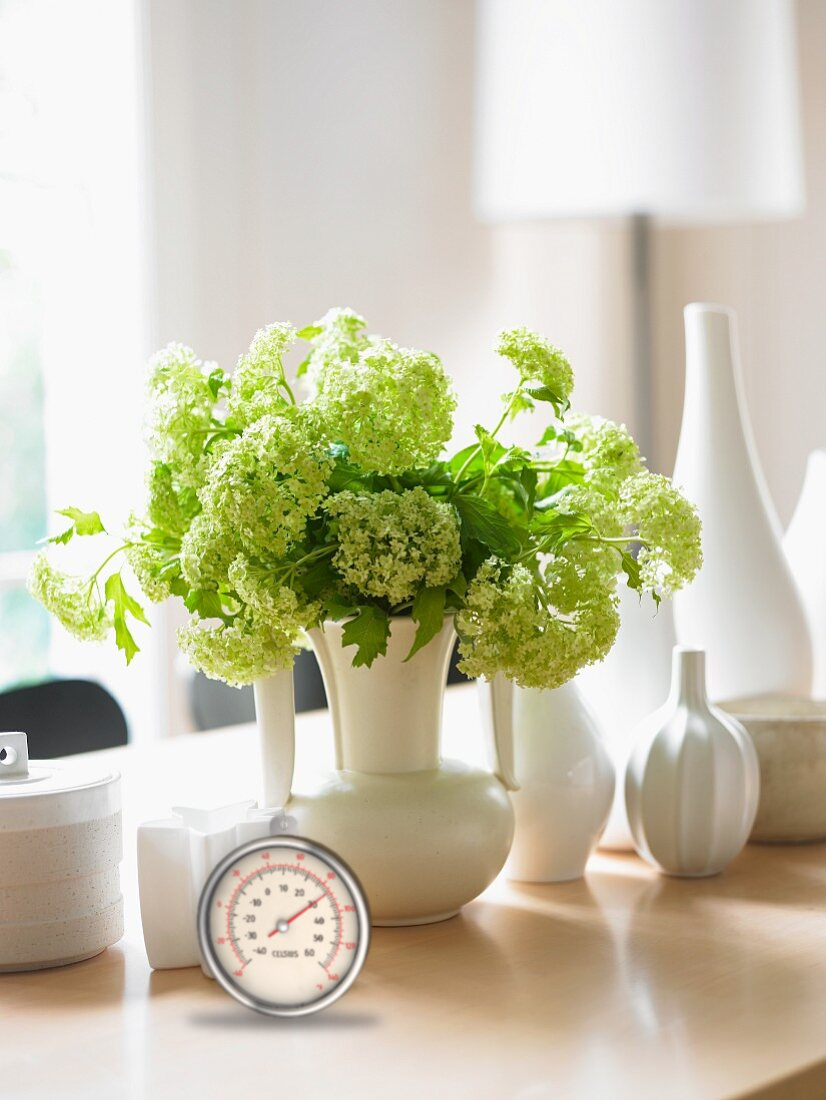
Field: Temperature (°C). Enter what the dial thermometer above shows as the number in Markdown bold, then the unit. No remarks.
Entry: **30** °C
